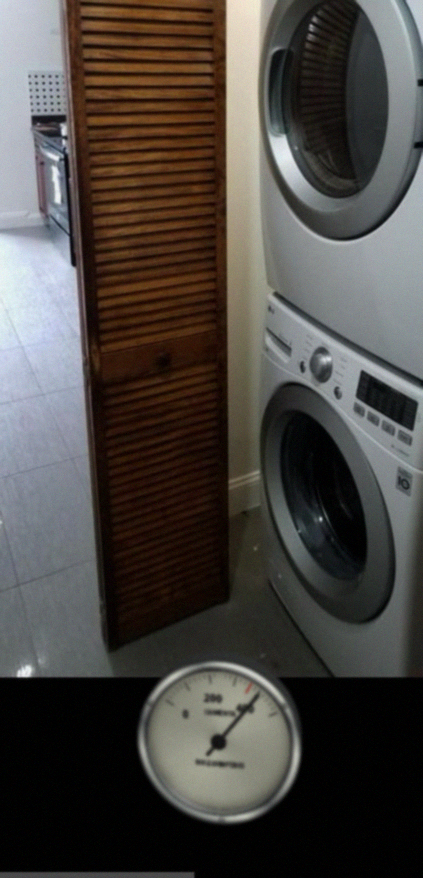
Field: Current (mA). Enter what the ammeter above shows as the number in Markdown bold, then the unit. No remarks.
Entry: **400** mA
